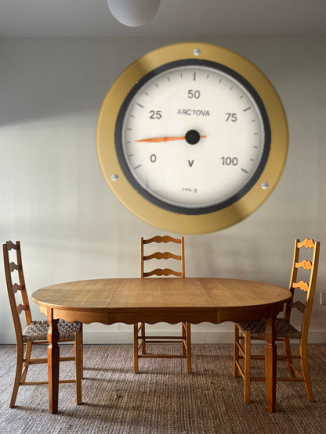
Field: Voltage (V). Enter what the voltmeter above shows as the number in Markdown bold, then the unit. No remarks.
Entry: **10** V
